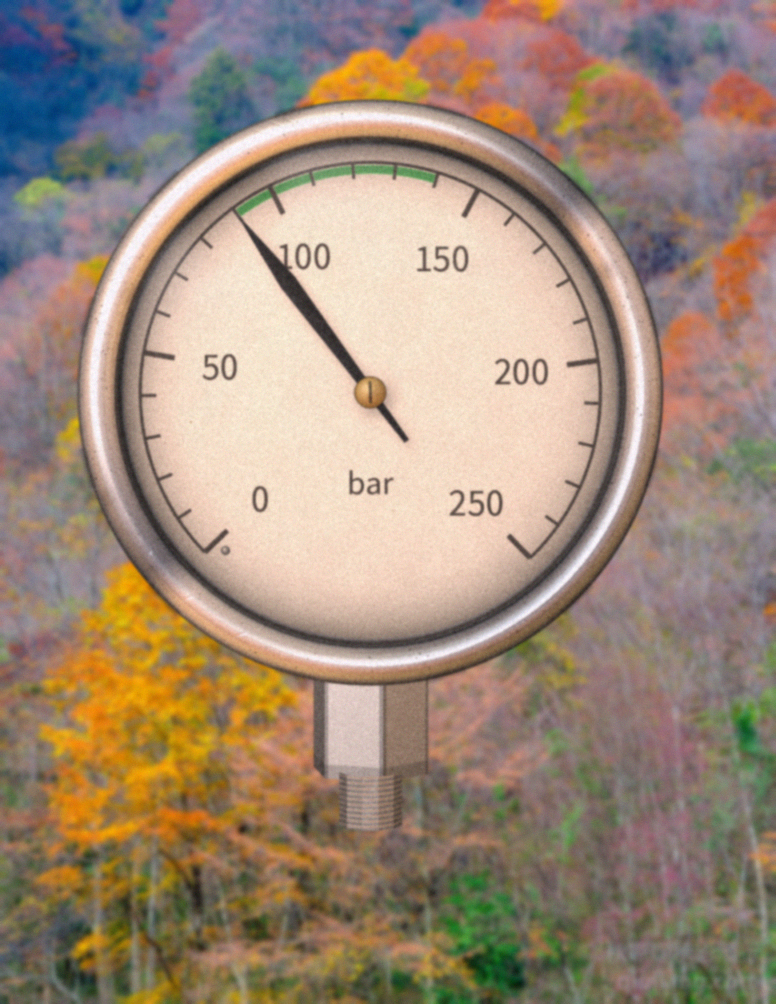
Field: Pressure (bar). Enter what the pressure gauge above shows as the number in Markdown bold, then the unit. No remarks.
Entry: **90** bar
